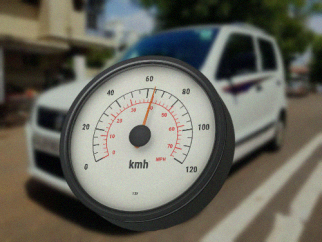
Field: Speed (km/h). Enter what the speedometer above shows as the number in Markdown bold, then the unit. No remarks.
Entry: **65** km/h
